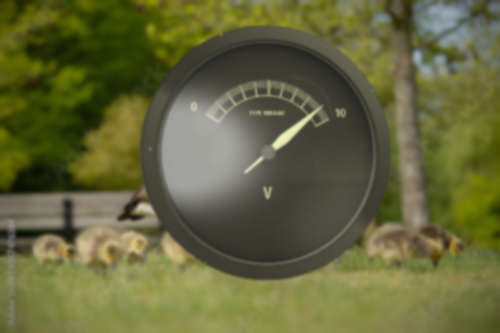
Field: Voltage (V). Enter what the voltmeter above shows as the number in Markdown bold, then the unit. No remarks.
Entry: **9** V
